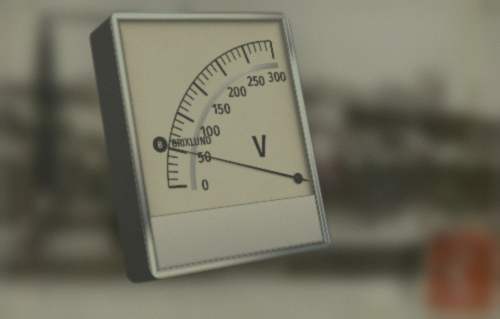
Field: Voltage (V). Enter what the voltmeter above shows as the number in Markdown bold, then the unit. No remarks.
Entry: **50** V
